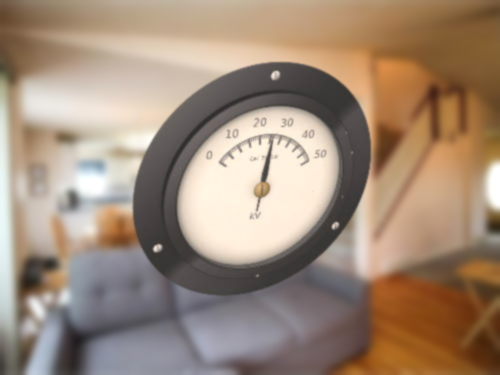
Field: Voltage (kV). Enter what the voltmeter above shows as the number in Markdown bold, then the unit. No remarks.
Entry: **25** kV
